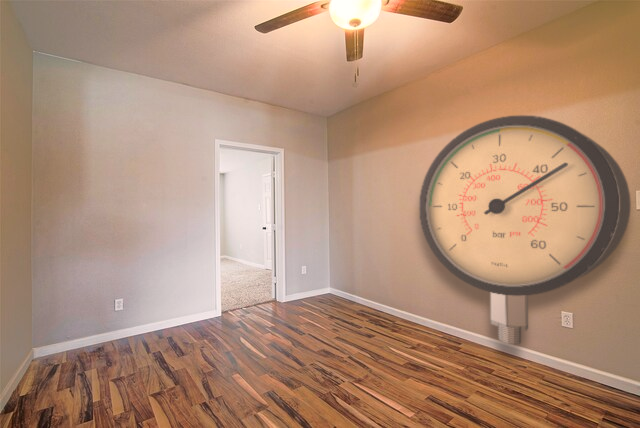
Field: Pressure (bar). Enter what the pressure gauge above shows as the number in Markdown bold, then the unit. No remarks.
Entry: **42.5** bar
